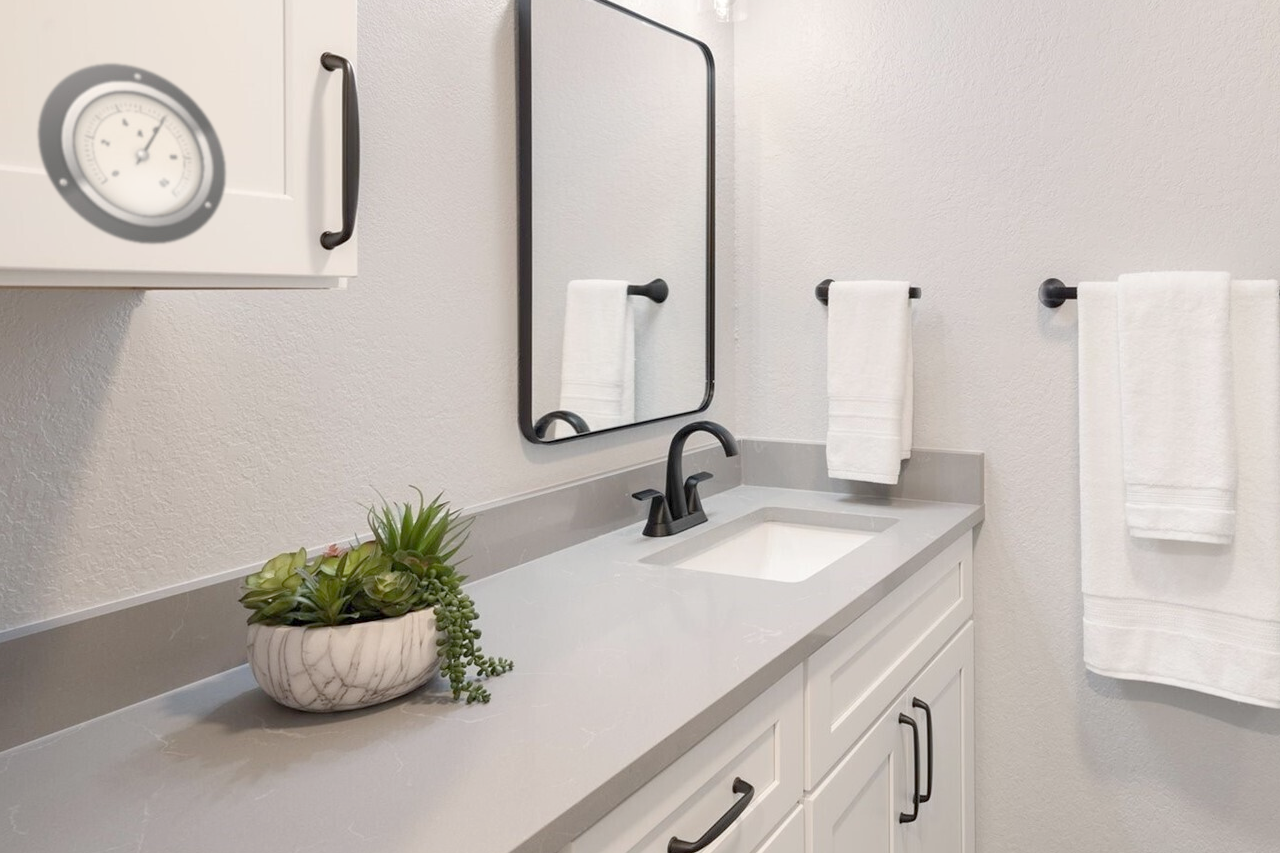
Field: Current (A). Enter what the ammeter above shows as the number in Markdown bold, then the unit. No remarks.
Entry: **6** A
